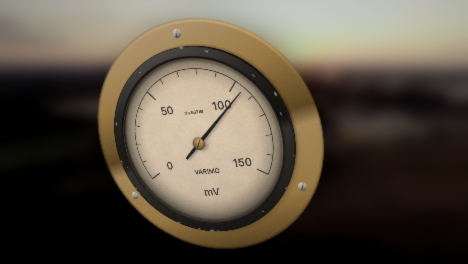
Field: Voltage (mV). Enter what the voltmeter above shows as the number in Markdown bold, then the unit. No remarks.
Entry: **105** mV
